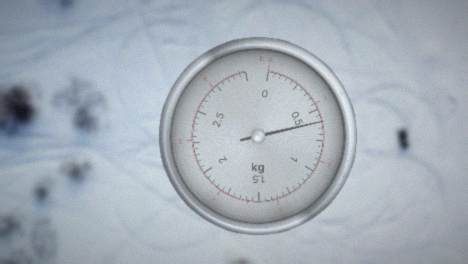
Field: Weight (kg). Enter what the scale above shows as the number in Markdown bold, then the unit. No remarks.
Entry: **0.6** kg
